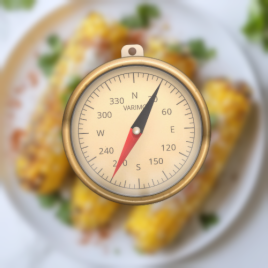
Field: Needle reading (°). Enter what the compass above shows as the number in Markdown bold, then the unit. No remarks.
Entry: **210** °
